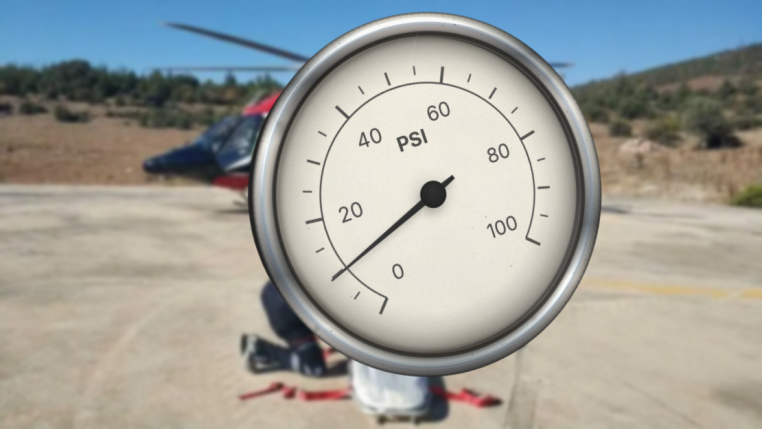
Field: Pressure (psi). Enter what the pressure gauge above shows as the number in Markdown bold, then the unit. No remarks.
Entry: **10** psi
